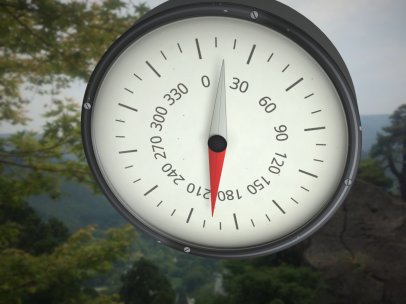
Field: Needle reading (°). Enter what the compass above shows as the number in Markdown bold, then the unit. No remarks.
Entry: **195** °
